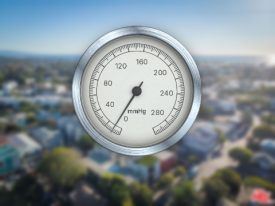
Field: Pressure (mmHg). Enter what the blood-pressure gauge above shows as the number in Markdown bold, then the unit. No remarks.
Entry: **10** mmHg
